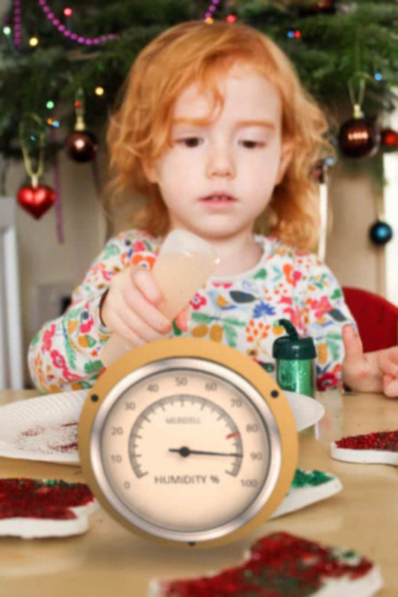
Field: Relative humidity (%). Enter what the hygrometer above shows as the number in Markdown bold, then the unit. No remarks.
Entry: **90** %
